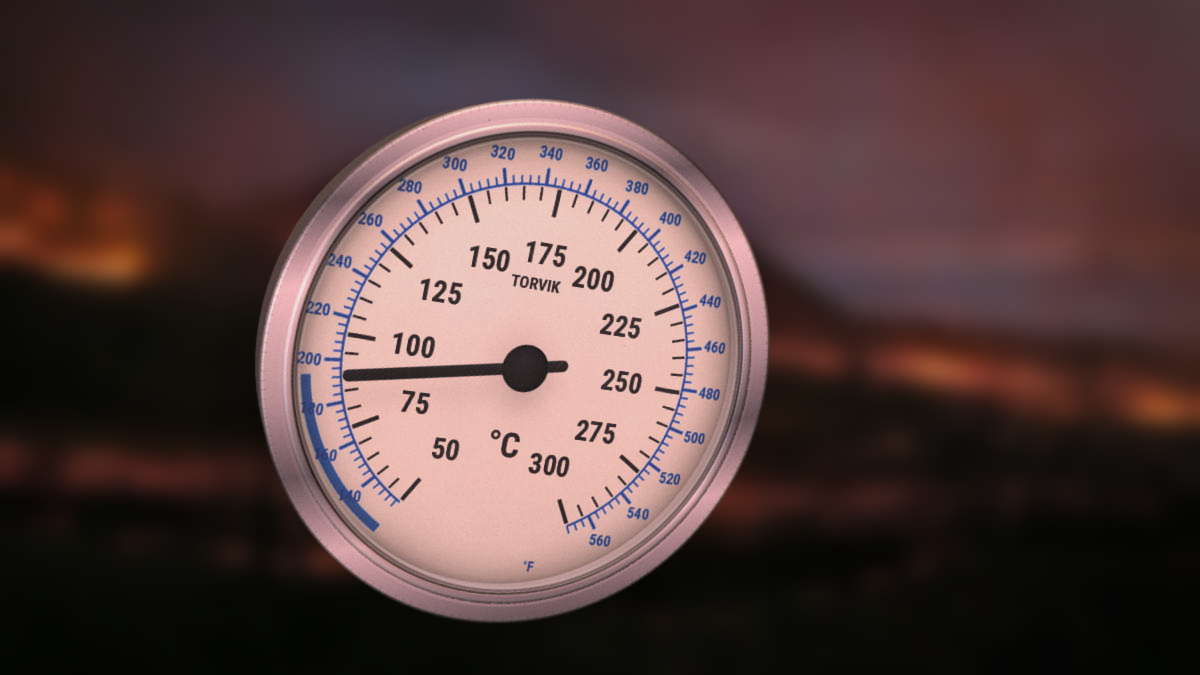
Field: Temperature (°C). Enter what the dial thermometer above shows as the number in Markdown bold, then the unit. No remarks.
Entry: **90** °C
